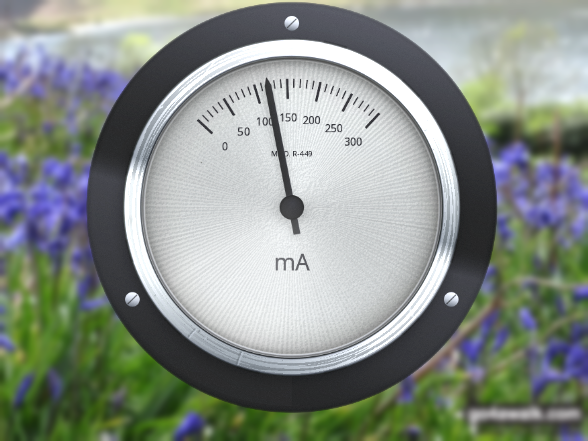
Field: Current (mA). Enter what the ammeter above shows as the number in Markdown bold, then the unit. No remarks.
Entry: **120** mA
